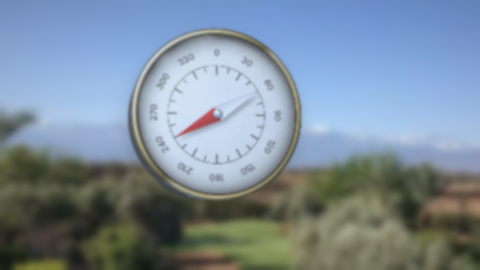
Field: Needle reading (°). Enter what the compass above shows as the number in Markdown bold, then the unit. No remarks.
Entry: **240** °
